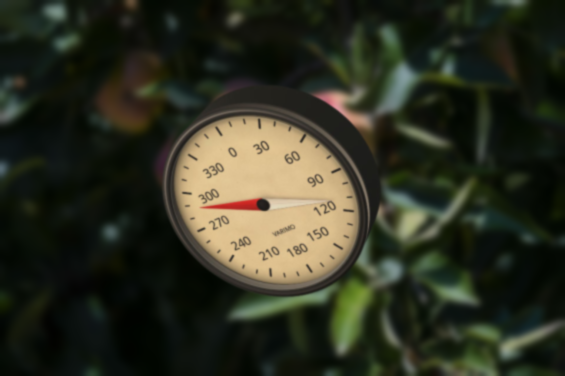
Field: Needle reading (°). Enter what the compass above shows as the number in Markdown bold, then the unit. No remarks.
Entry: **290** °
